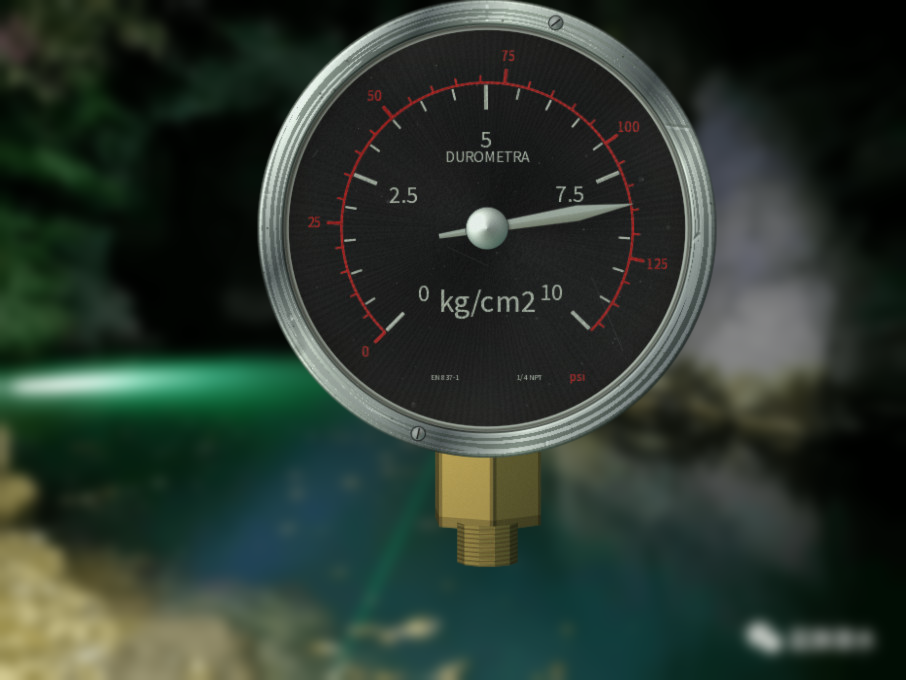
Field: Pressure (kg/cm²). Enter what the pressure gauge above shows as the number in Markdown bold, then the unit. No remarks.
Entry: **8** kg/cm²
